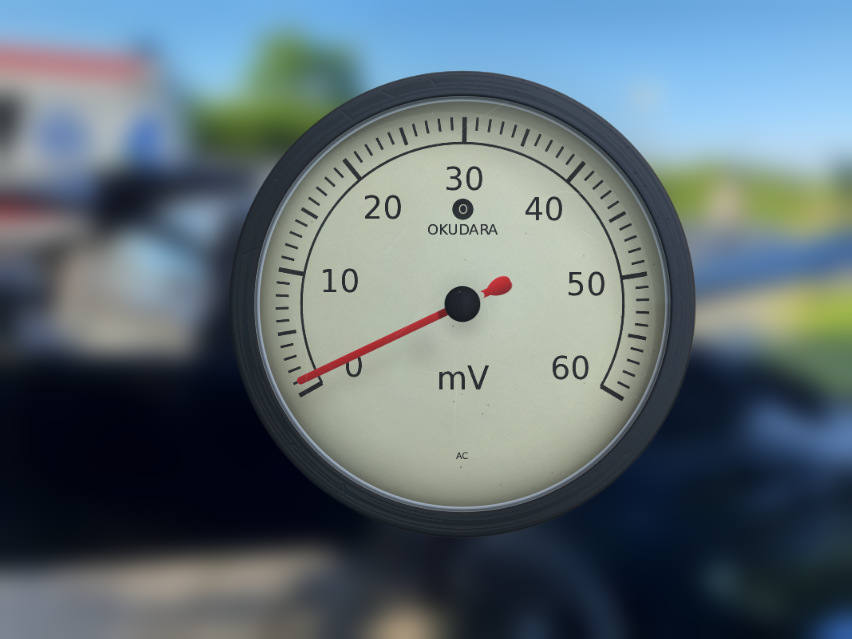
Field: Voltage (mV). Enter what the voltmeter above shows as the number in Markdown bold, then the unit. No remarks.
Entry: **1** mV
